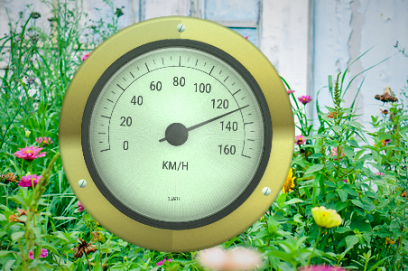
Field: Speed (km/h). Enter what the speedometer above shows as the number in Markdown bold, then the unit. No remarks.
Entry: **130** km/h
